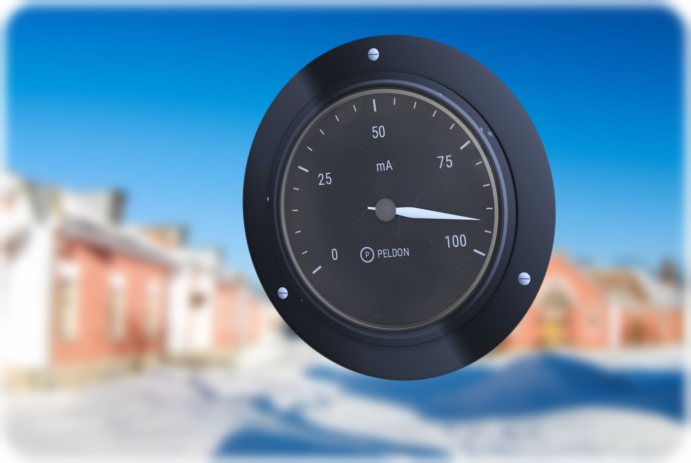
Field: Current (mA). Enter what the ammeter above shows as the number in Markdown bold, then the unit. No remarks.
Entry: **92.5** mA
